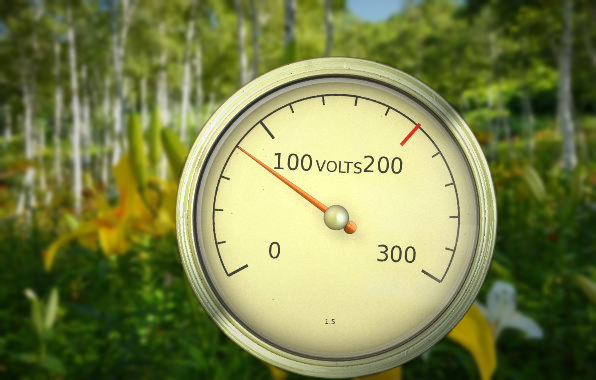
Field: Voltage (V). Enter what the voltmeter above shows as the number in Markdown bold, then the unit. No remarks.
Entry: **80** V
